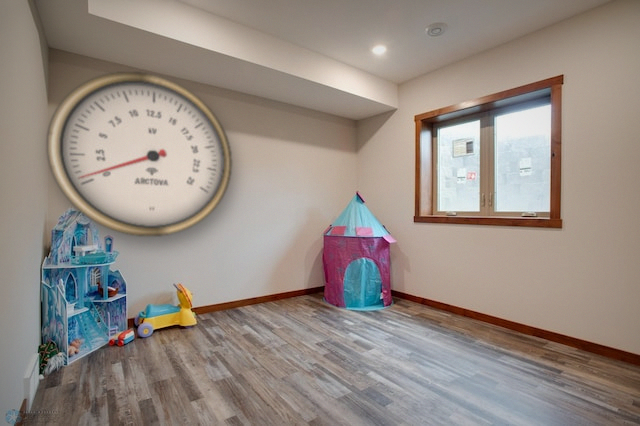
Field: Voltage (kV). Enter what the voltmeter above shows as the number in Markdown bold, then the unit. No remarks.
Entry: **0.5** kV
